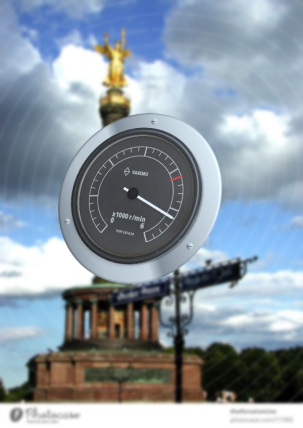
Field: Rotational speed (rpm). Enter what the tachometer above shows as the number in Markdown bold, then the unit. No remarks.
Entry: **5200** rpm
